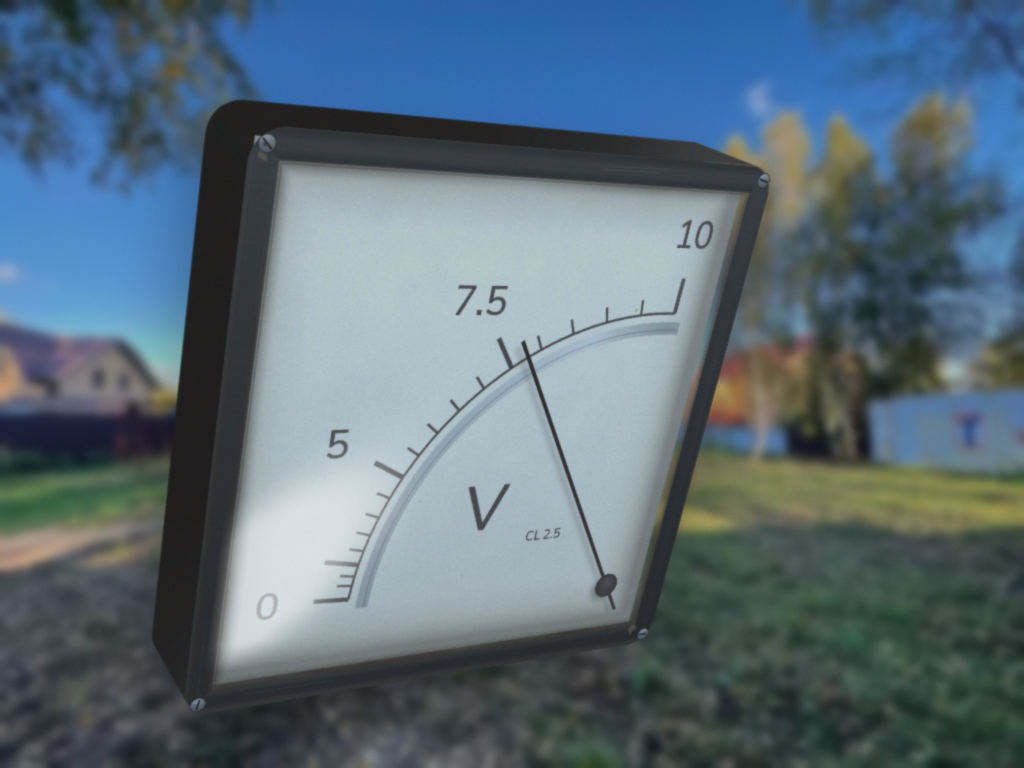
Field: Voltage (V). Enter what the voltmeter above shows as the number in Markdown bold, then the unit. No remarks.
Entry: **7.75** V
